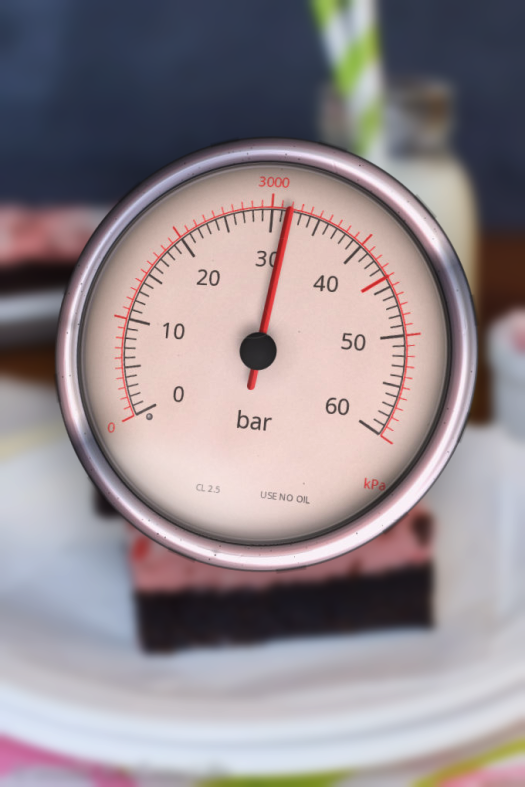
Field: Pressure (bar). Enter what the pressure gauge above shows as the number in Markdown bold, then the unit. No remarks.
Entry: **32** bar
